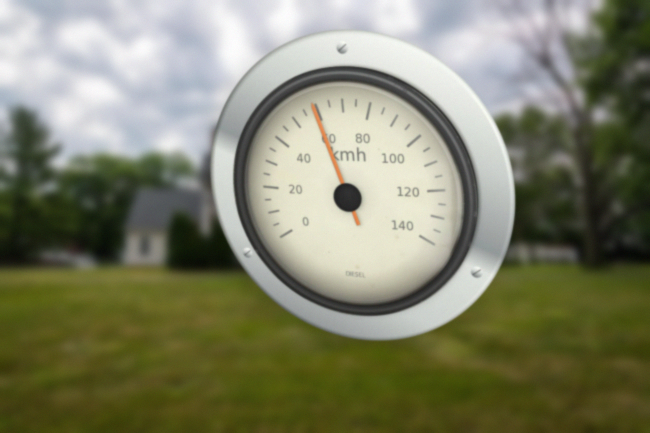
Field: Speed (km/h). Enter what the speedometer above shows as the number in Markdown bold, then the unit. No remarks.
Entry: **60** km/h
